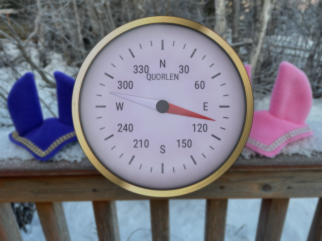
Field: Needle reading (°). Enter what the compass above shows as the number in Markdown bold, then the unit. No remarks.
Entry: **105** °
